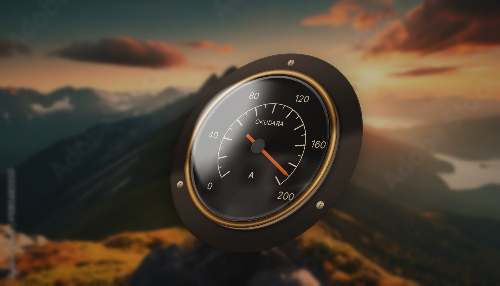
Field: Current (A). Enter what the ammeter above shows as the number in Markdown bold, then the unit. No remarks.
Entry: **190** A
